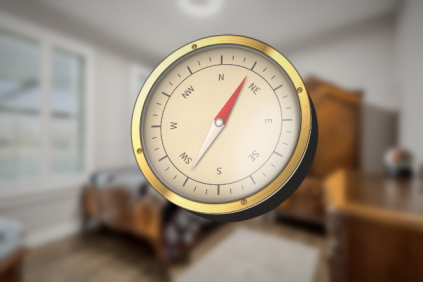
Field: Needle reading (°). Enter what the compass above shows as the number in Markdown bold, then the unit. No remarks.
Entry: **30** °
